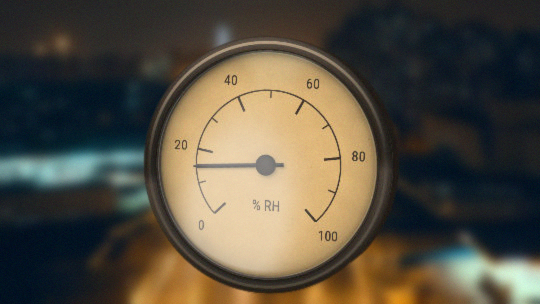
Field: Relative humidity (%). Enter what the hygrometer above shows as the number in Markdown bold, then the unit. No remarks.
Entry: **15** %
